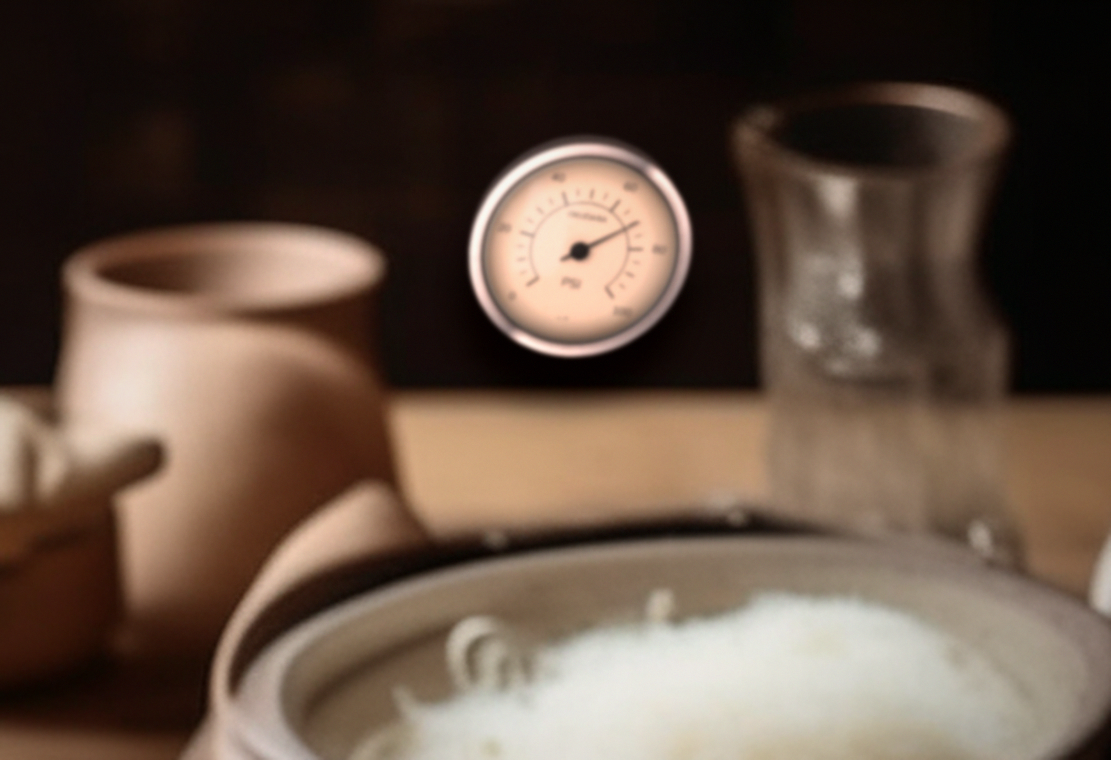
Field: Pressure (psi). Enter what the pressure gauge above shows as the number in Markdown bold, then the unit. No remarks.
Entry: **70** psi
